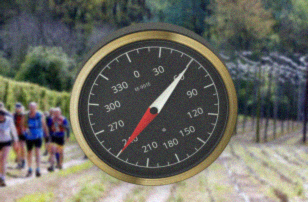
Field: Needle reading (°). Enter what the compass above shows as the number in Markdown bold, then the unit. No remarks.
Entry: **240** °
